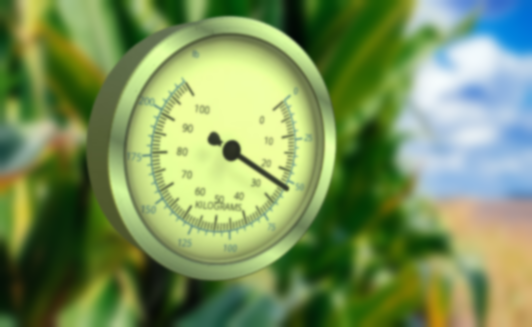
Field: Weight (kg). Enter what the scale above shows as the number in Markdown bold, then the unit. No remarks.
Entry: **25** kg
